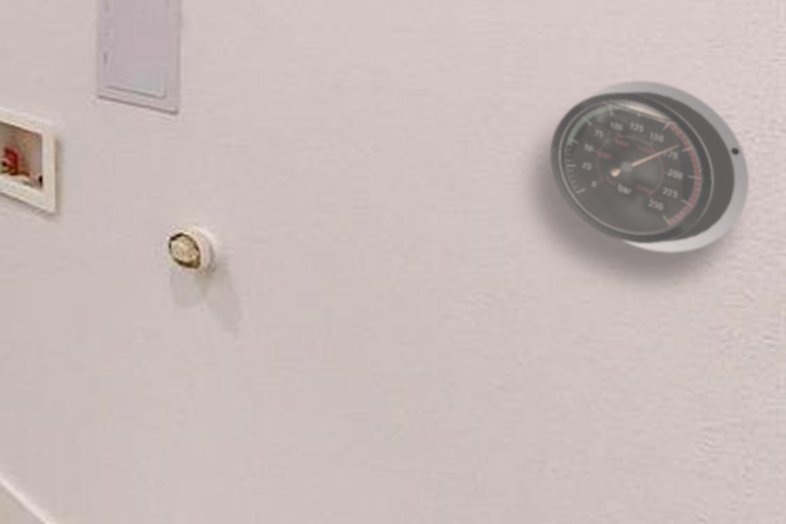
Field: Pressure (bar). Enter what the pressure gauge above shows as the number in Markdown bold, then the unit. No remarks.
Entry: **170** bar
